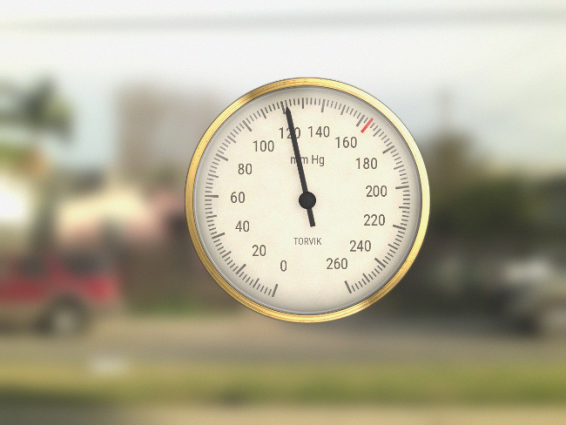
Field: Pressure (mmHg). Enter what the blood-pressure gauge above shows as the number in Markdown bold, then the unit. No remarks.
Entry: **122** mmHg
